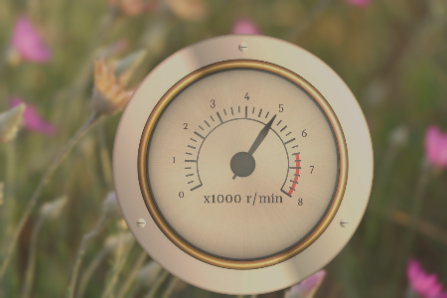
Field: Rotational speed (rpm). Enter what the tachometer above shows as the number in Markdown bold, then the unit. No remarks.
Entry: **5000** rpm
